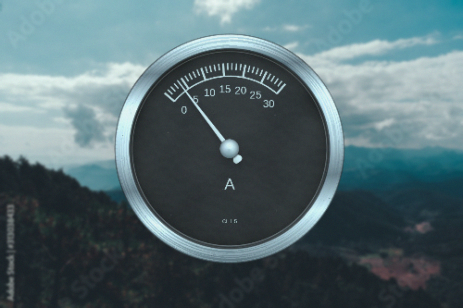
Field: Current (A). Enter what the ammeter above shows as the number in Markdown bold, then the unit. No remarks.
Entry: **4** A
